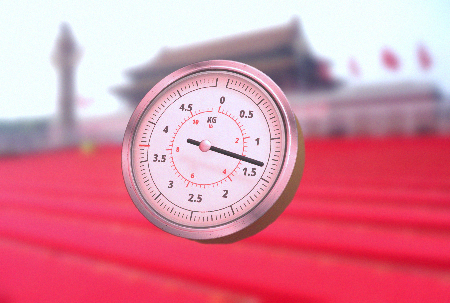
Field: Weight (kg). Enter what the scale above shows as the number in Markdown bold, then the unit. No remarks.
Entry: **1.35** kg
